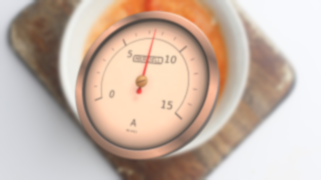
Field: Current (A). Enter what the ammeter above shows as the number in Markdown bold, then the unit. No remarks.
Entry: **7.5** A
